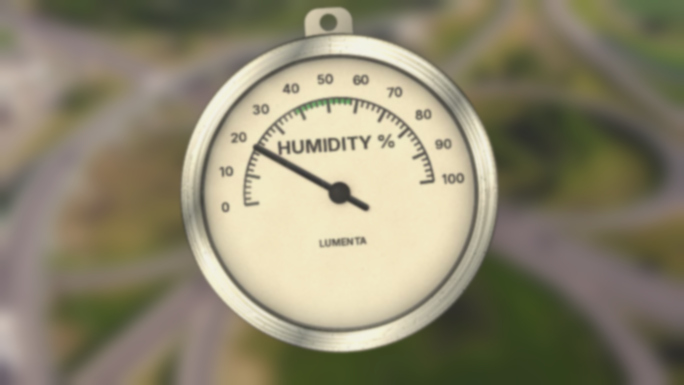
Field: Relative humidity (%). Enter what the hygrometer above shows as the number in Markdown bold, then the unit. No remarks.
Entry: **20** %
